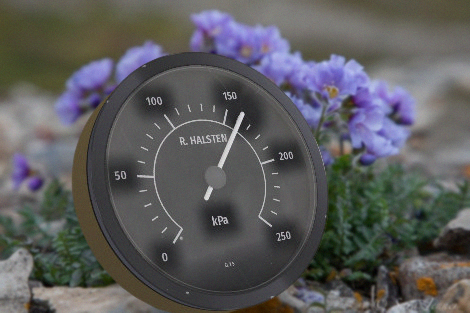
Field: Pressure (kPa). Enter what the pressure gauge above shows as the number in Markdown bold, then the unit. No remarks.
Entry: **160** kPa
